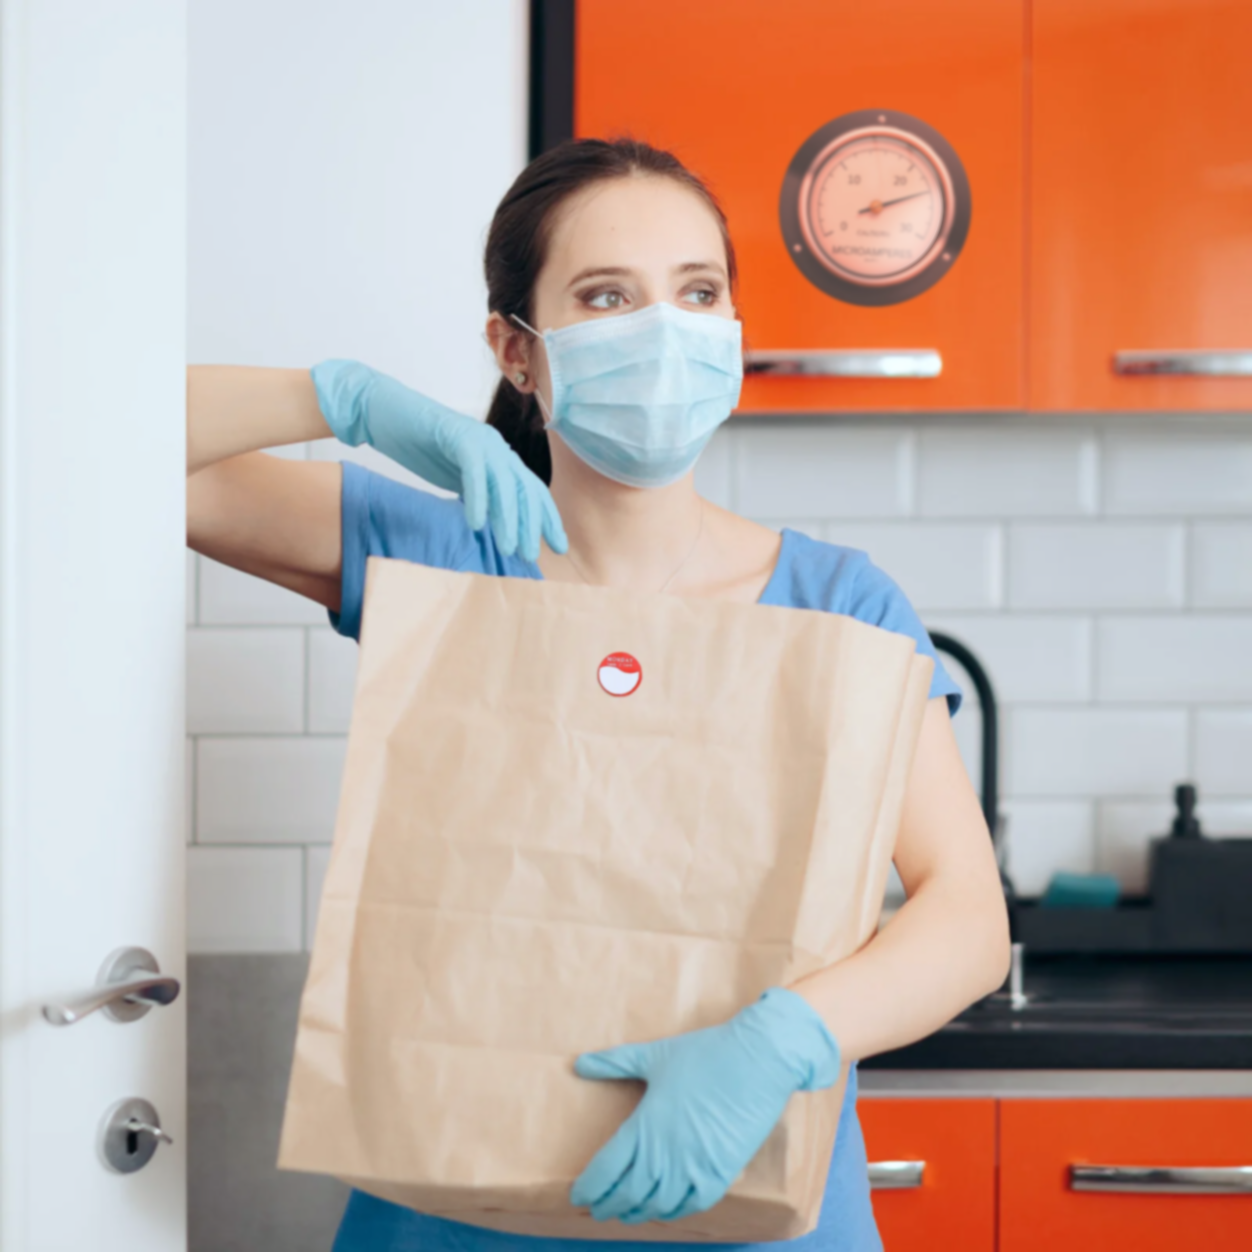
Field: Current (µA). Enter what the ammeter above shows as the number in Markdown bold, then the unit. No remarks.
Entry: **24** µA
